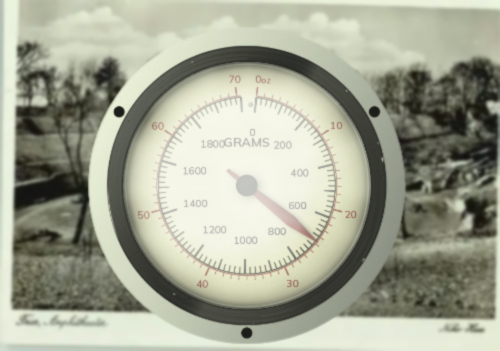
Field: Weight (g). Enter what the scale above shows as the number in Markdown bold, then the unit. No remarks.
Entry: **700** g
